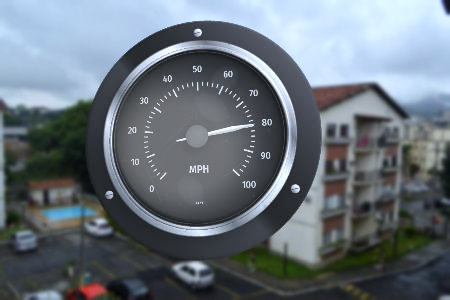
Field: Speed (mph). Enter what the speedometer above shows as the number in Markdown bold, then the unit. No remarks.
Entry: **80** mph
